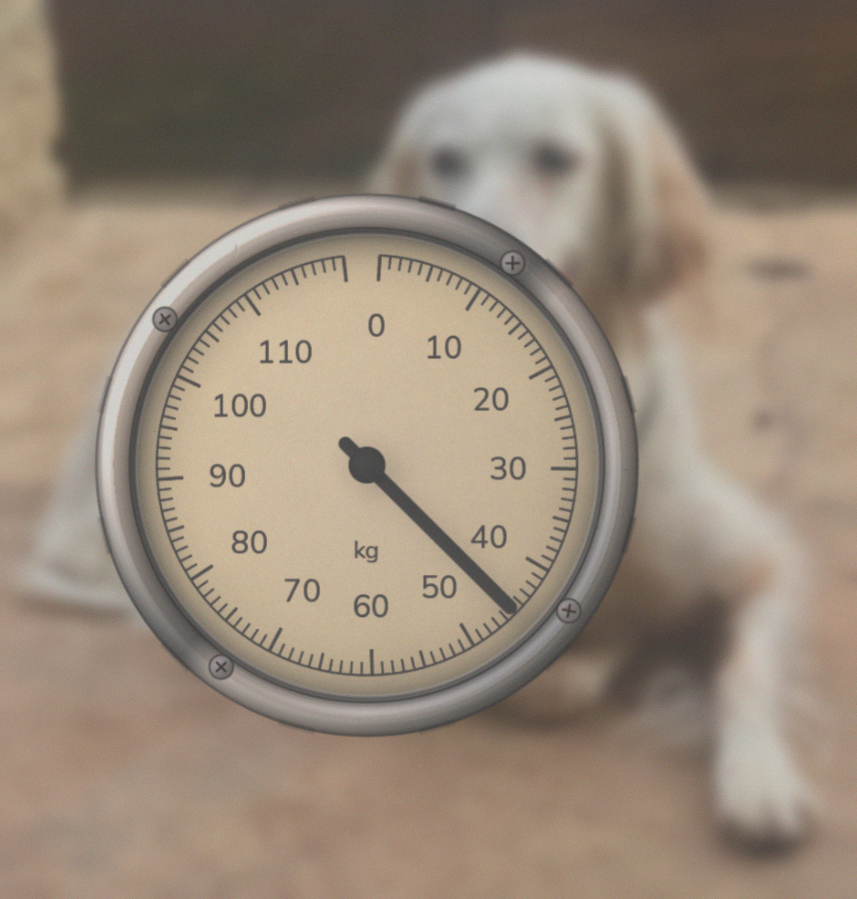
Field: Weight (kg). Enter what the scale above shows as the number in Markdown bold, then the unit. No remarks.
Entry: **45** kg
